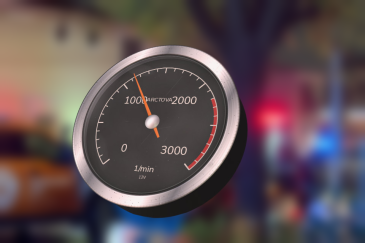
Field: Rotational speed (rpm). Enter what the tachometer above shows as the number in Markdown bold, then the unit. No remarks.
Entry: **1150** rpm
